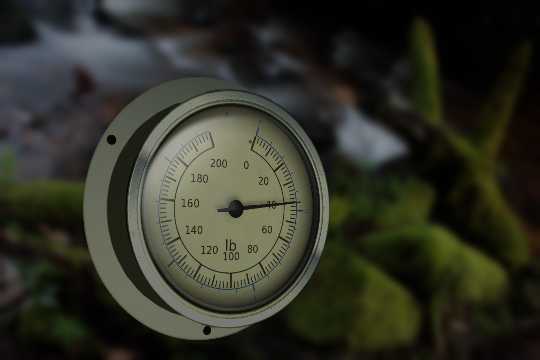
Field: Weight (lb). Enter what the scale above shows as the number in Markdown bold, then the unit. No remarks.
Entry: **40** lb
